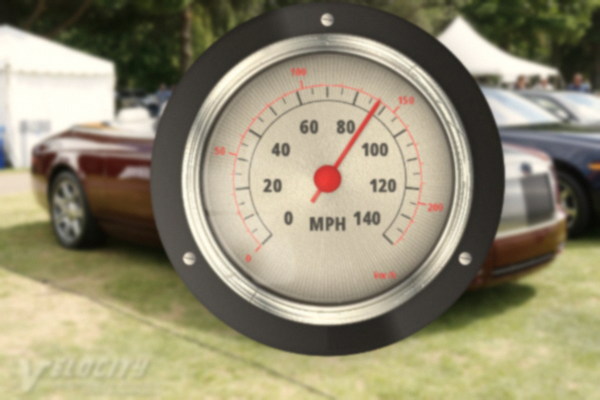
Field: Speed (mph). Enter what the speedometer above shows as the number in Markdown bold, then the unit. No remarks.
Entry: **87.5** mph
